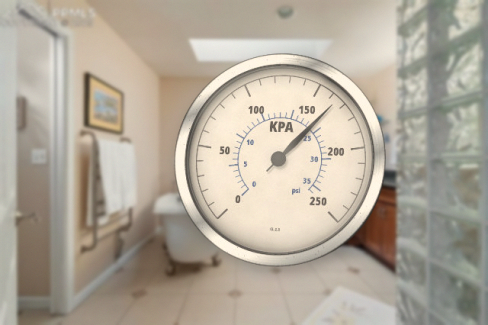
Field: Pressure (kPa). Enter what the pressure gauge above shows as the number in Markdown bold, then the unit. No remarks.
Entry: **165** kPa
